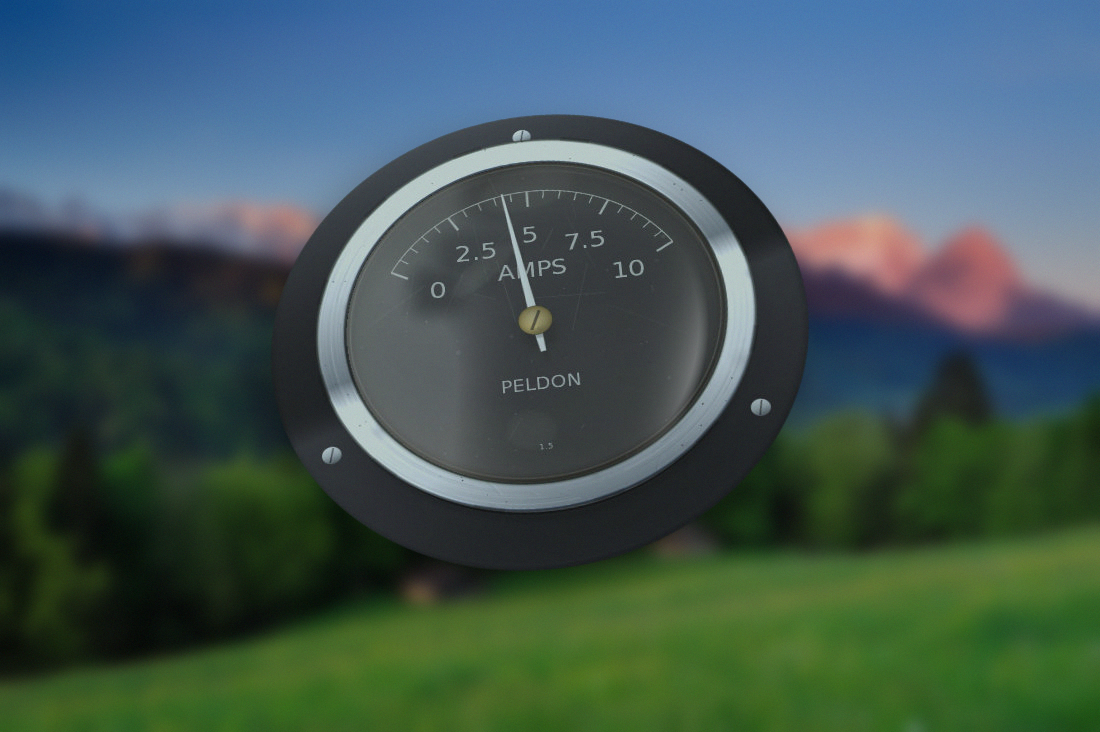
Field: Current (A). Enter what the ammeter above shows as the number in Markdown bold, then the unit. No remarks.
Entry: **4.25** A
